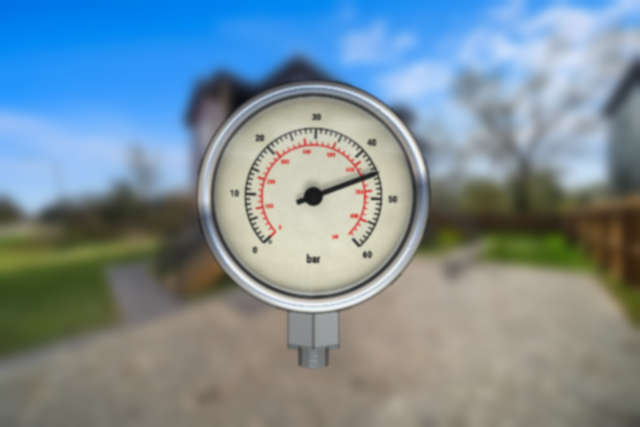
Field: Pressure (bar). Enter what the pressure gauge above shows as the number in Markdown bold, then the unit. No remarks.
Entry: **45** bar
